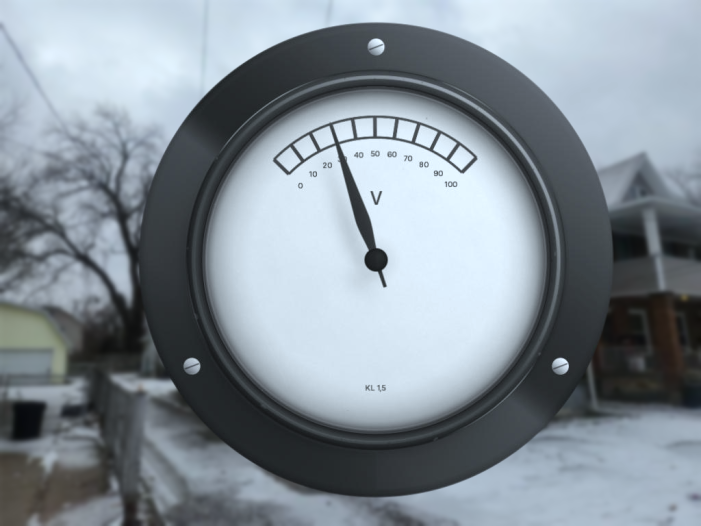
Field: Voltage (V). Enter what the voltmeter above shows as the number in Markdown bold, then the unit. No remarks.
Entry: **30** V
